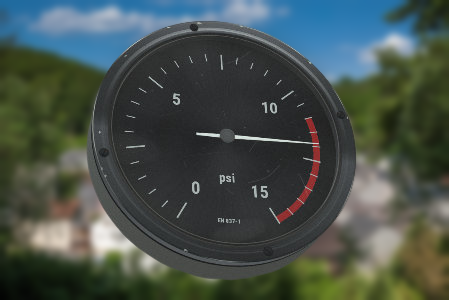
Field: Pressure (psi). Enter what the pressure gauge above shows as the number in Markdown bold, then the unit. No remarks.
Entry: **12** psi
